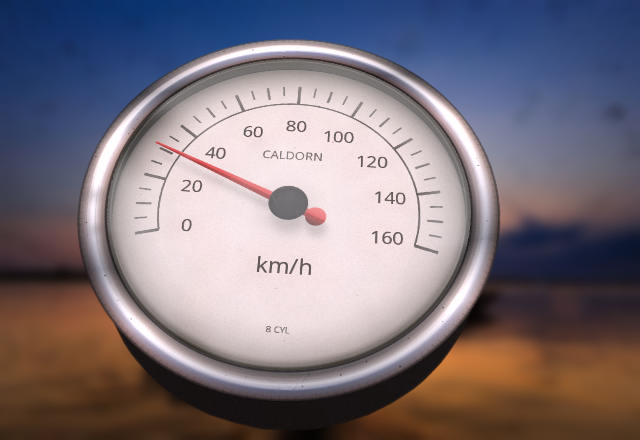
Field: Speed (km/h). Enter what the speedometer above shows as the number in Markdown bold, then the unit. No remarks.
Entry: **30** km/h
